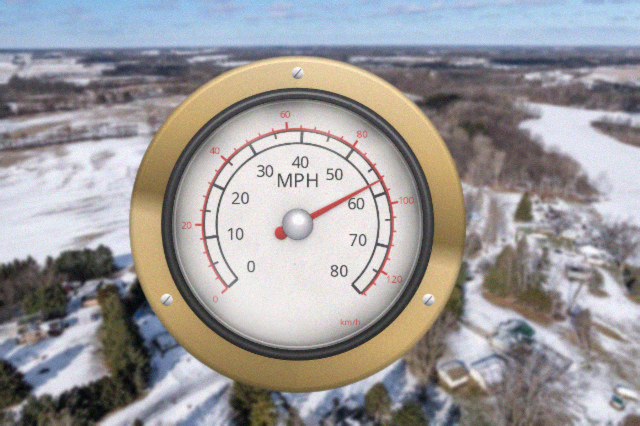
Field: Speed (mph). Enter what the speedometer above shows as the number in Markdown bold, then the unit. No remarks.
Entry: **57.5** mph
